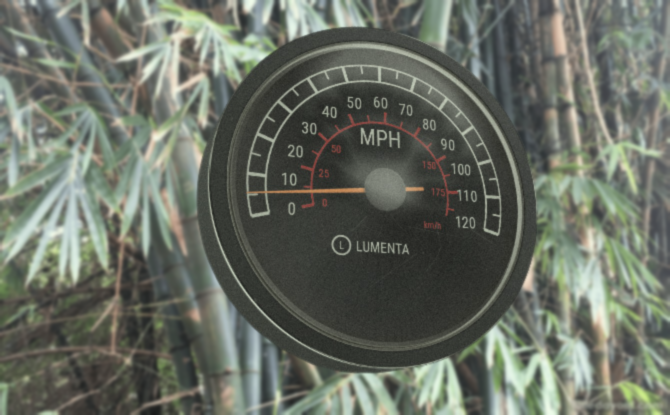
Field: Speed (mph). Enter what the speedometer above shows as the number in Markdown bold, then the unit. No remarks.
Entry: **5** mph
